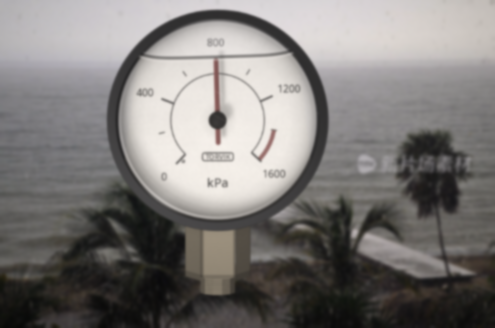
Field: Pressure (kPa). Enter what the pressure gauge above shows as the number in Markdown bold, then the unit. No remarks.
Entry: **800** kPa
